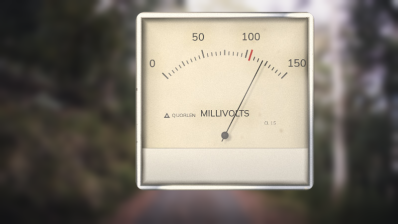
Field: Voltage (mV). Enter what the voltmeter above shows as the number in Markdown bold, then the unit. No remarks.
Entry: **120** mV
